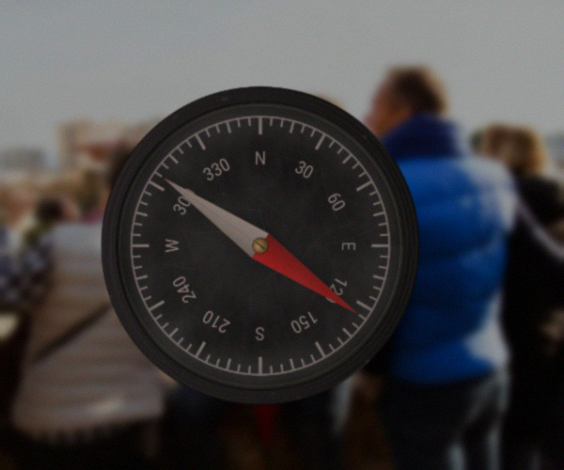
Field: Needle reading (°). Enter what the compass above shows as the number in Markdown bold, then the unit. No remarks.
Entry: **125** °
